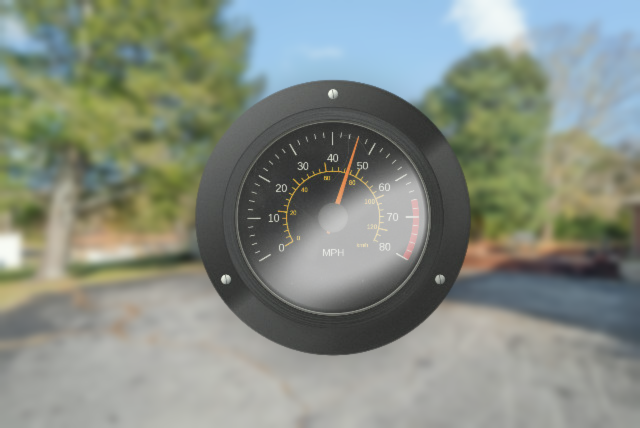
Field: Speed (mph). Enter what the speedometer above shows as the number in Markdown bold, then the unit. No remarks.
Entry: **46** mph
